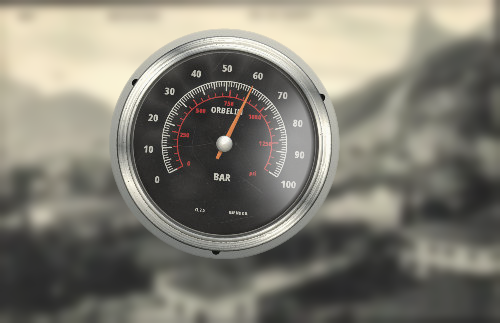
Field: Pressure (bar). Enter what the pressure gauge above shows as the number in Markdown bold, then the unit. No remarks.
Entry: **60** bar
